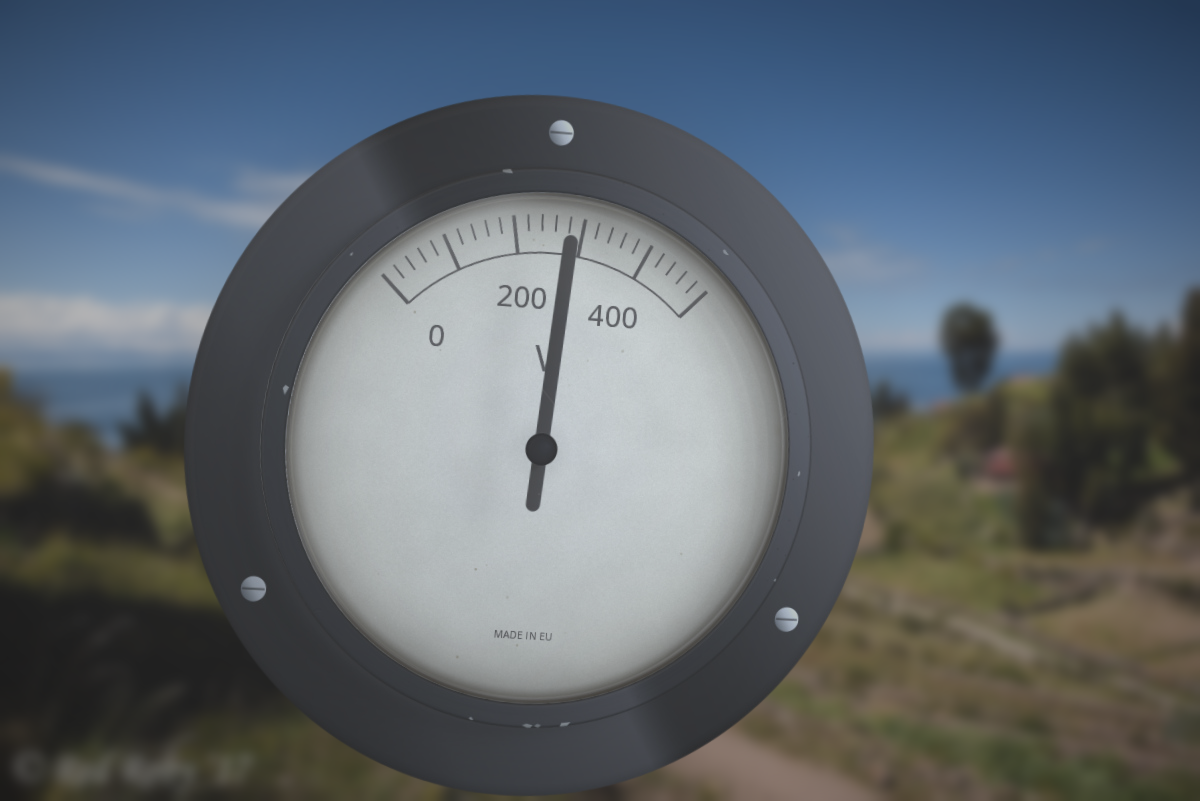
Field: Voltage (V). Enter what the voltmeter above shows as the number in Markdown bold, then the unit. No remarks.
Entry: **280** V
